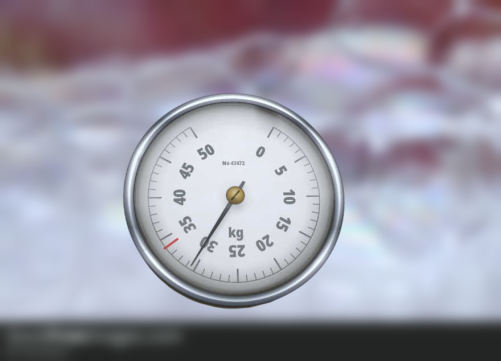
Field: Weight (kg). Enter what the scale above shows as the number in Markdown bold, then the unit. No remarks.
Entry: **30.5** kg
